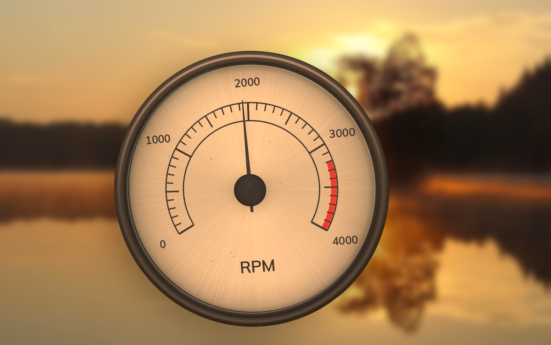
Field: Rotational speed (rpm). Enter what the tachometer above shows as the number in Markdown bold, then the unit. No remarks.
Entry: **1950** rpm
